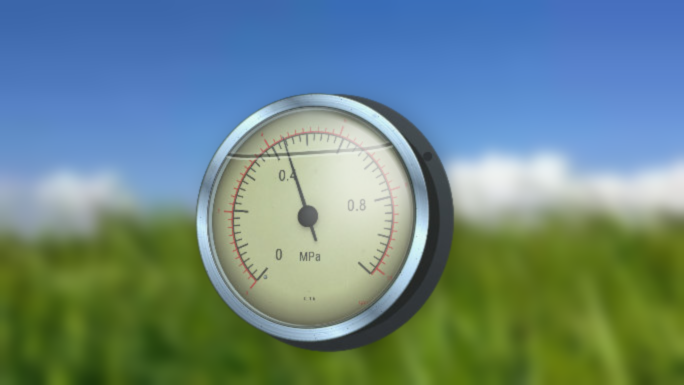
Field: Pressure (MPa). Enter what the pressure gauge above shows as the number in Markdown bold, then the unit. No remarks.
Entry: **0.44** MPa
